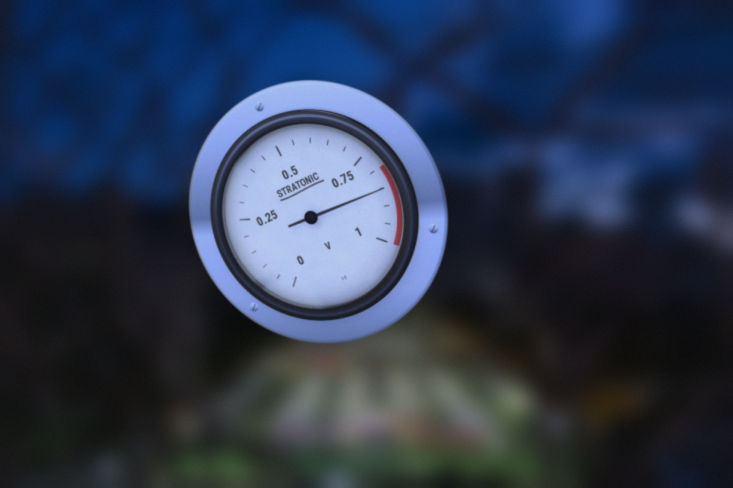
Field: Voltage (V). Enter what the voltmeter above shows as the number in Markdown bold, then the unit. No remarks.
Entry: **0.85** V
